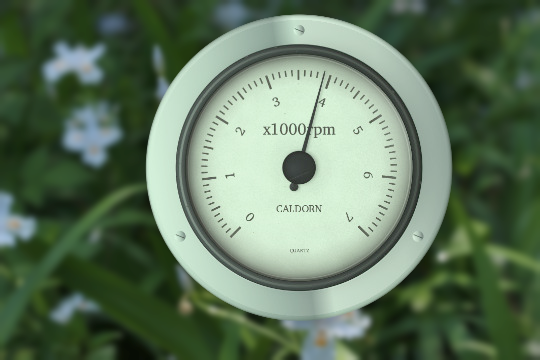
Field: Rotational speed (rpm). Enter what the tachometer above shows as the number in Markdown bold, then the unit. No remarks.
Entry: **3900** rpm
